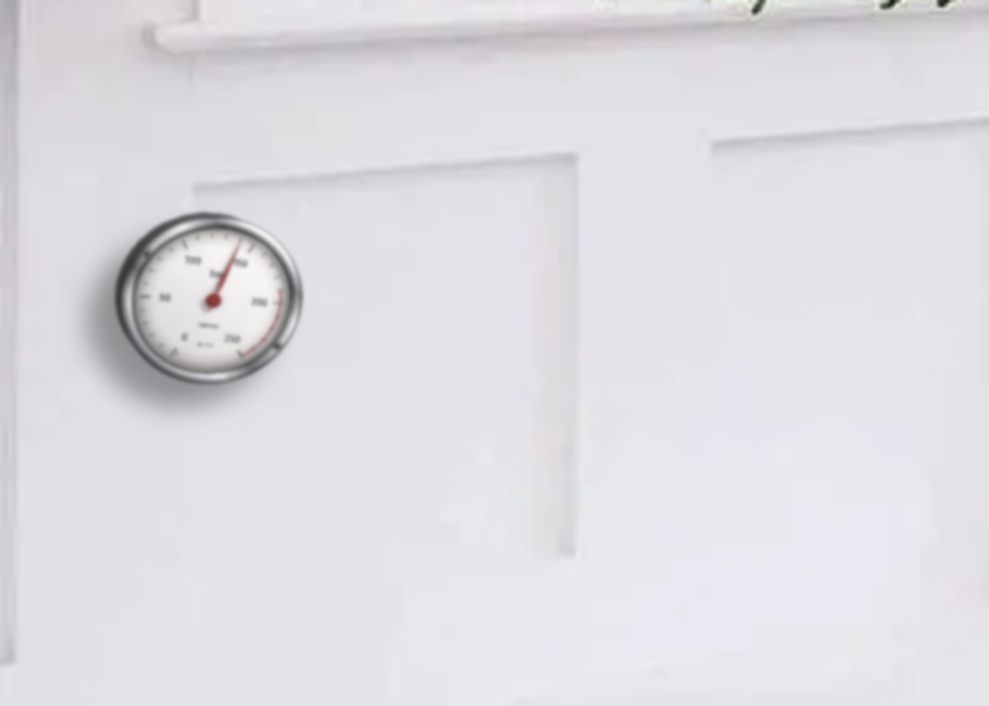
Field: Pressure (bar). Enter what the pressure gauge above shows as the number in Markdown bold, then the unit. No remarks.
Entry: **140** bar
